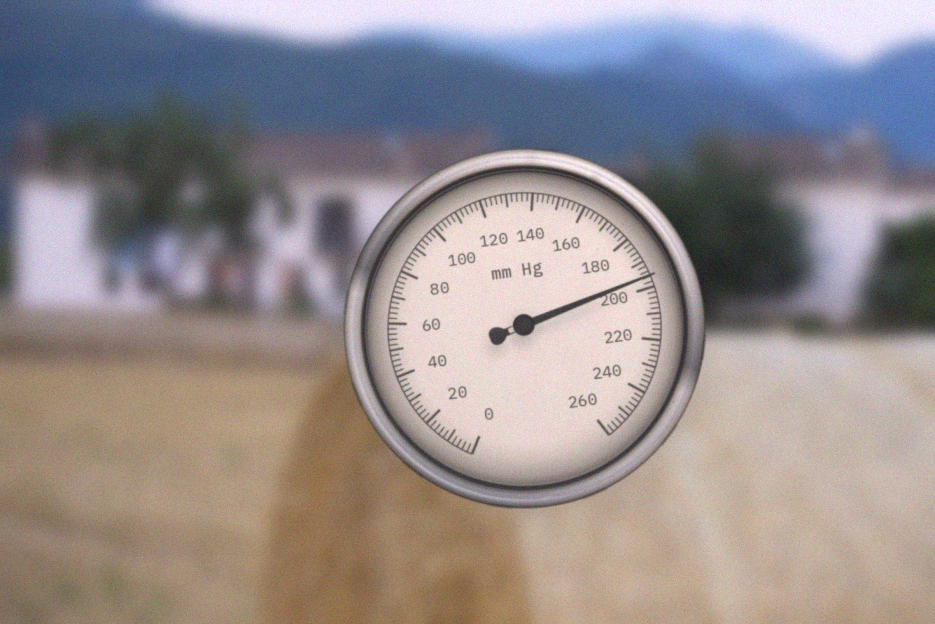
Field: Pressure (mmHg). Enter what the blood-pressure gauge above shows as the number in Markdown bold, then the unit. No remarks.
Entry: **196** mmHg
